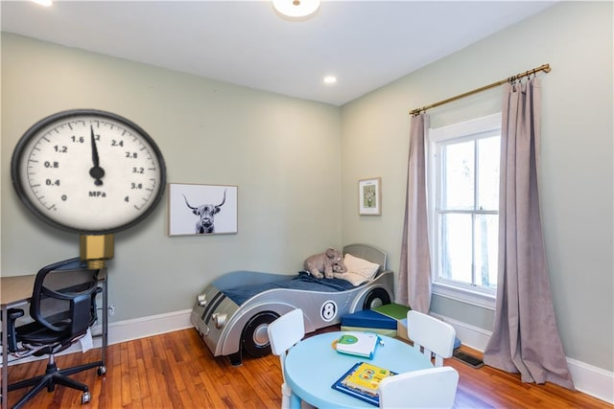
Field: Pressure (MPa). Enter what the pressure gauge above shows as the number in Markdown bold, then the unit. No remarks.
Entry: **1.9** MPa
